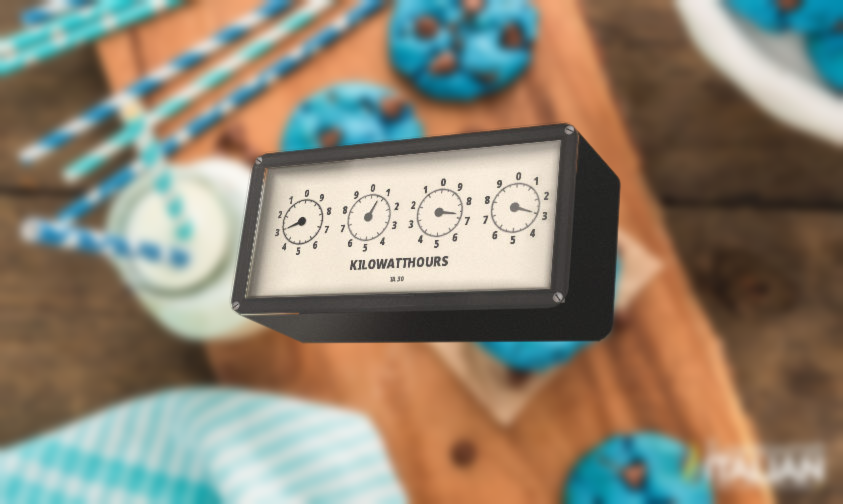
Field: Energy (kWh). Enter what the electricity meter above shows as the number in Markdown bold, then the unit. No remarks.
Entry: **3073** kWh
